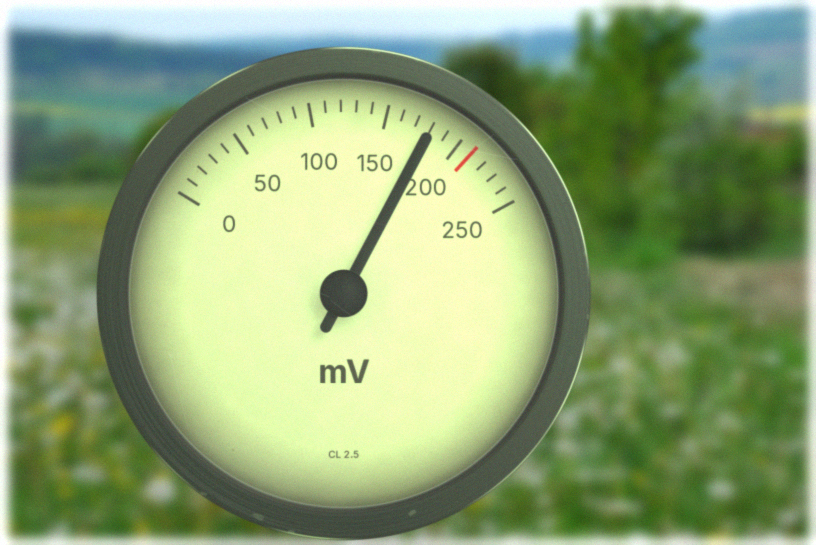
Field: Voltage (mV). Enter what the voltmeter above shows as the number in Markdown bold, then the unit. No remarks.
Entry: **180** mV
